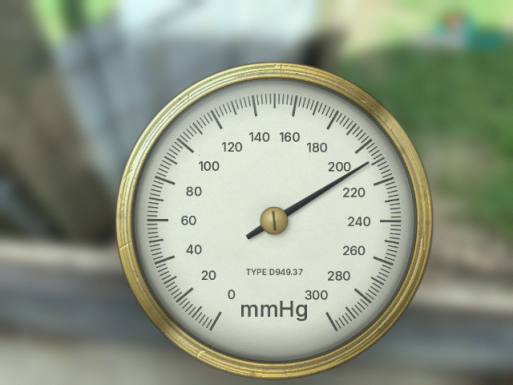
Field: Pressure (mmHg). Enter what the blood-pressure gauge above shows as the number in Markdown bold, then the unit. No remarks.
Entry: **208** mmHg
